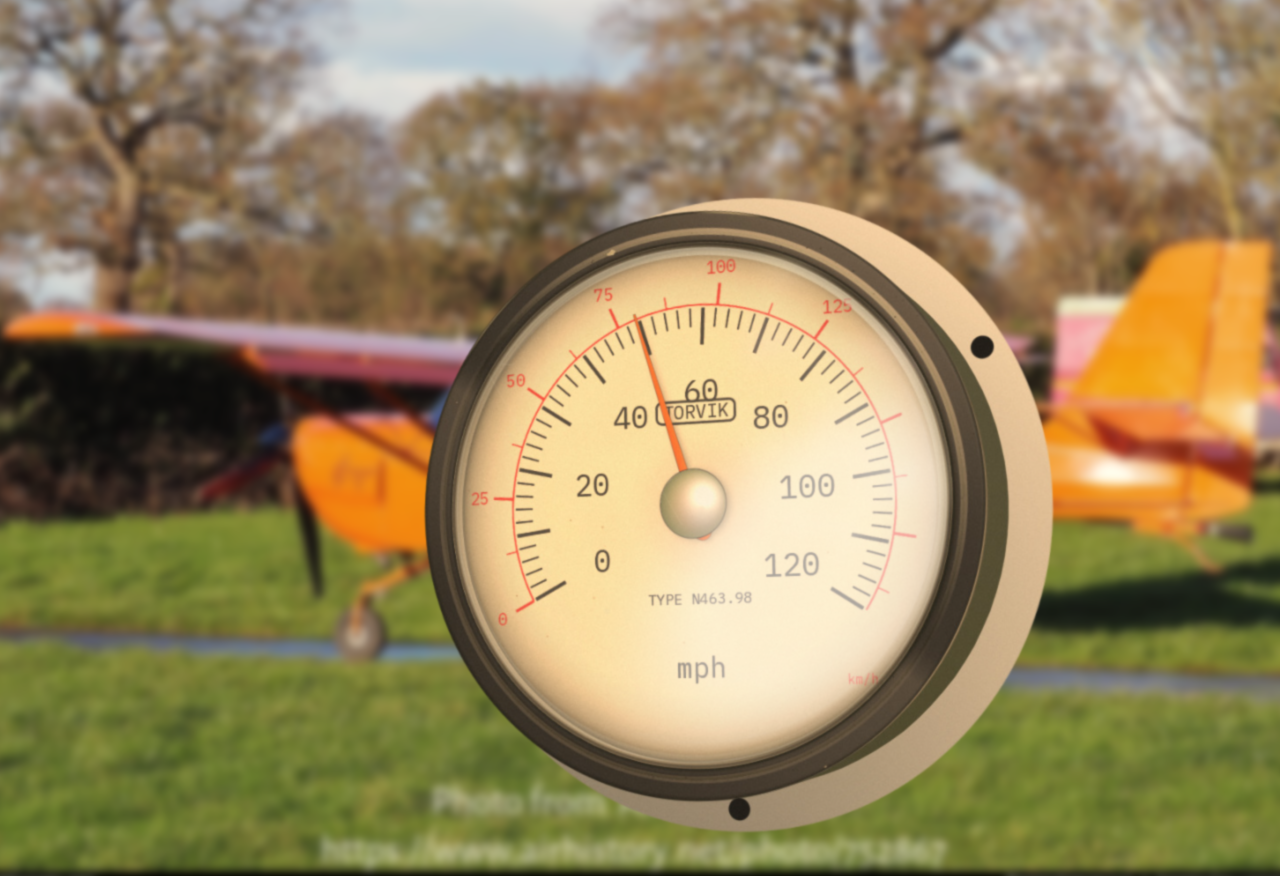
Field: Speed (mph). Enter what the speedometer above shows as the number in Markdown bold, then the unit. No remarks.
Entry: **50** mph
